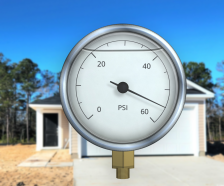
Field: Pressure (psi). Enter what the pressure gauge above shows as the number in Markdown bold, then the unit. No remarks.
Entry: **55** psi
